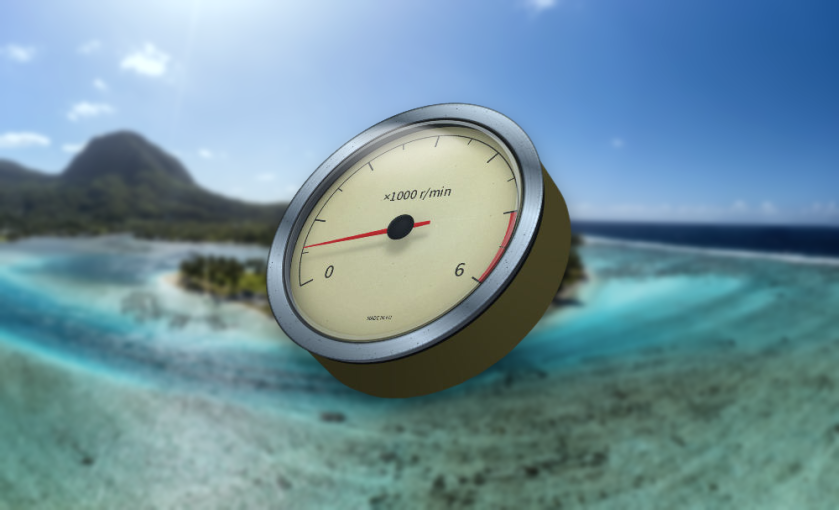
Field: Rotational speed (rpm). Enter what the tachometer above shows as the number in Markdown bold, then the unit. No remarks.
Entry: **500** rpm
